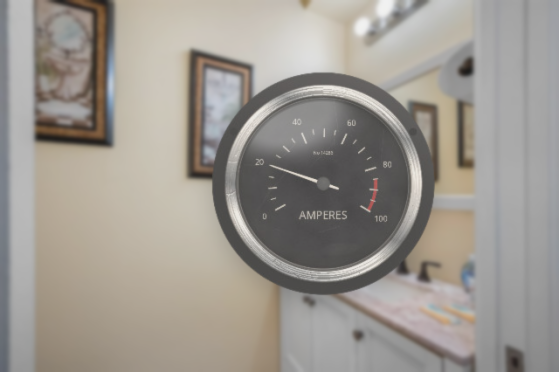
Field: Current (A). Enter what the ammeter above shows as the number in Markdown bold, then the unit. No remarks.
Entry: **20** A
